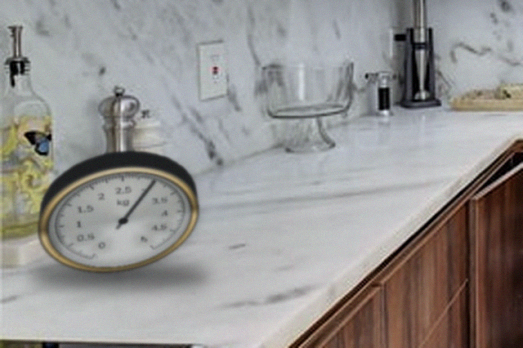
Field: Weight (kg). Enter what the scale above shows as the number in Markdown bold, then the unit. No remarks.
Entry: **3** kg
